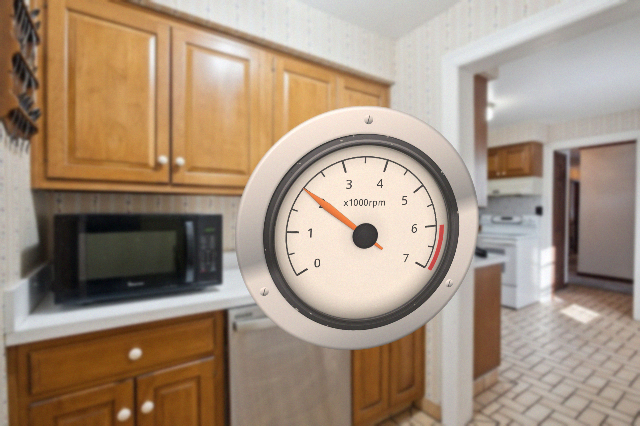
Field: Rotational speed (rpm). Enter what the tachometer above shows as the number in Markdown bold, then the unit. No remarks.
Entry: **2000** rpm
